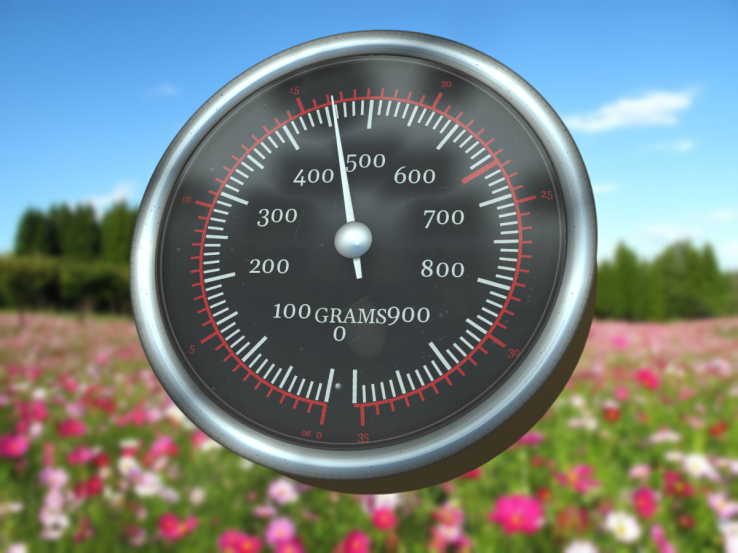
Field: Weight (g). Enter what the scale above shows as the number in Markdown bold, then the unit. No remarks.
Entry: **460** g
